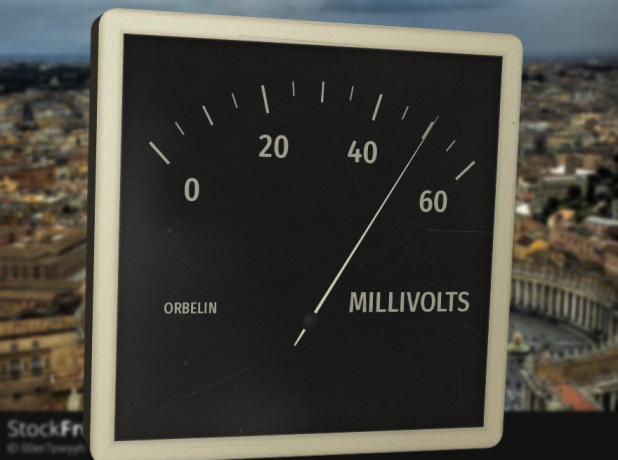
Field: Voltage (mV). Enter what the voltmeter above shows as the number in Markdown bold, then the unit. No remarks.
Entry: **50** mV
